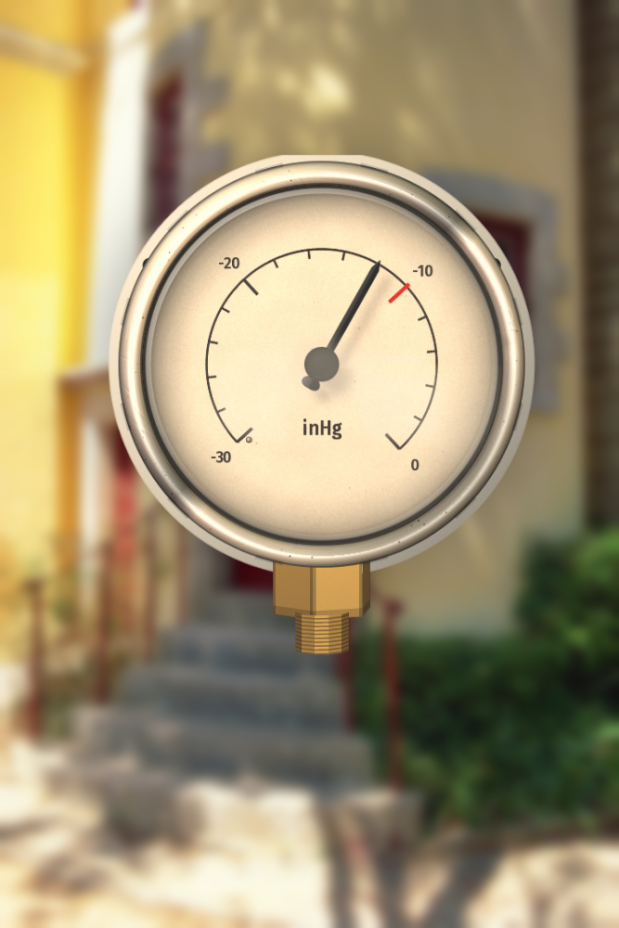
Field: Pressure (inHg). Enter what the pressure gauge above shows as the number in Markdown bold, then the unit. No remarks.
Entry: **-12** inHg
